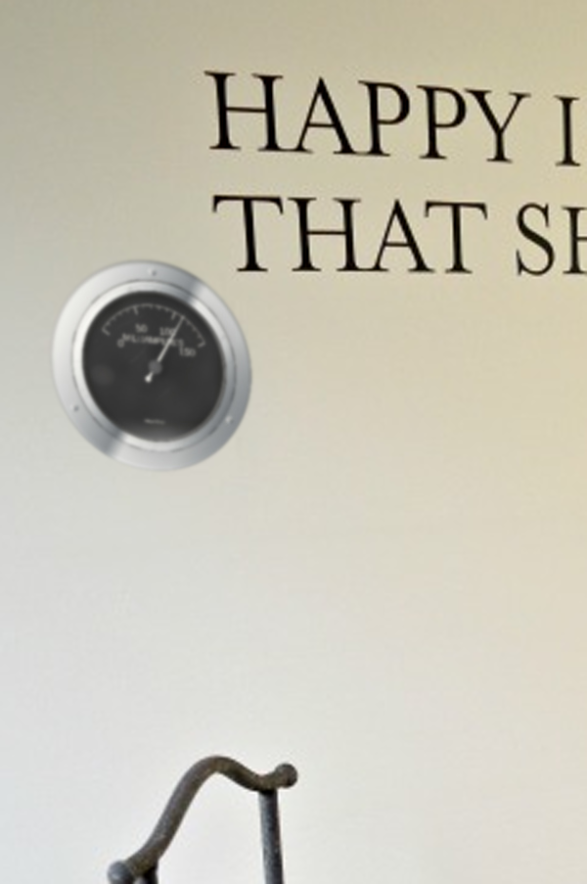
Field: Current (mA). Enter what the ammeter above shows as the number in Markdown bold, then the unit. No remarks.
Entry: **110** mA
